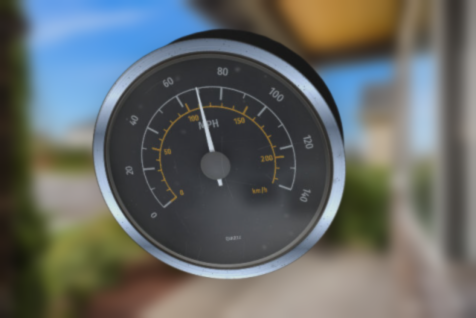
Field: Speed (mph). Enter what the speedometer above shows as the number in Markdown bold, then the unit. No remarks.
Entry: **70** mph
